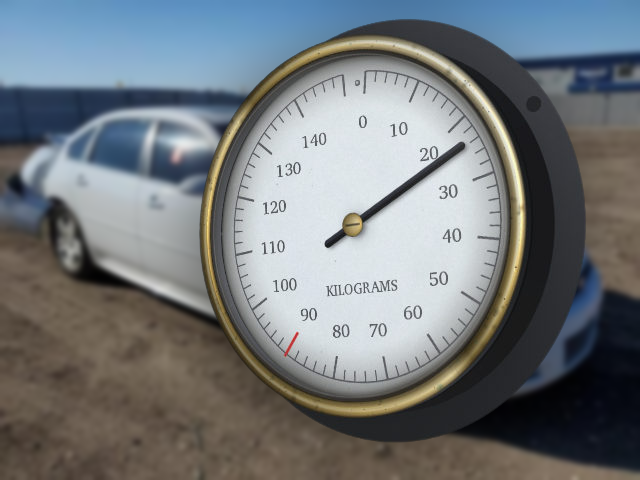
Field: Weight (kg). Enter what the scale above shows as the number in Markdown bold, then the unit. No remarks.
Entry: **24** kg
